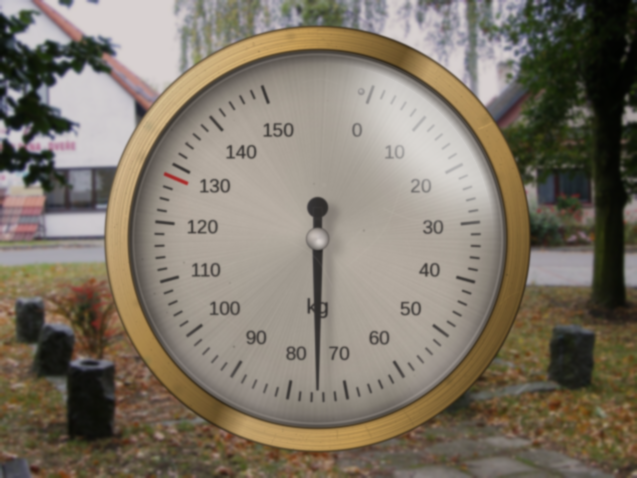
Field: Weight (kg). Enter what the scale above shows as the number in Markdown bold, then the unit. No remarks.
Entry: **75** kg
